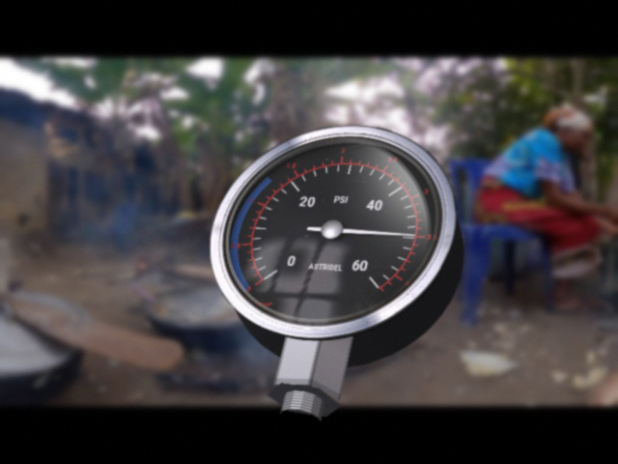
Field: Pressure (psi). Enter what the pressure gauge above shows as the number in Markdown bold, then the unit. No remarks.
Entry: **50** psi
